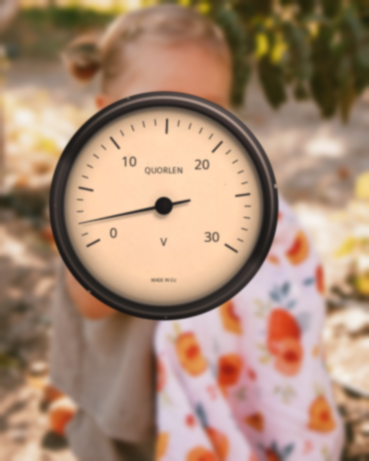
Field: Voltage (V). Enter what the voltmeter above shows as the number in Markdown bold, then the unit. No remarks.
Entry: **2** V
